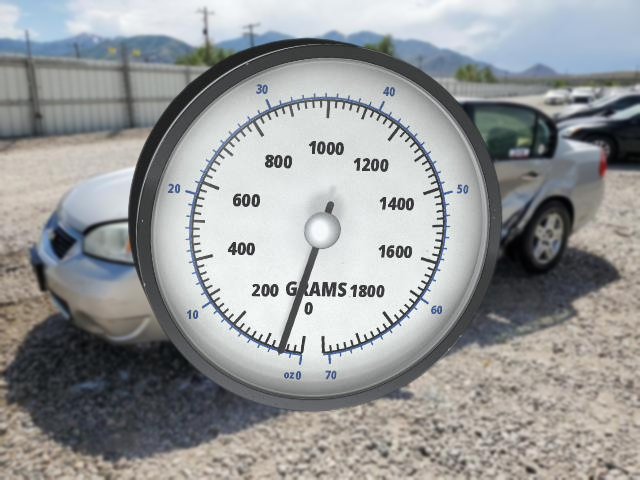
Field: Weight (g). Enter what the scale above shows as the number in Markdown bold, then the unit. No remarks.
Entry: **60** g
